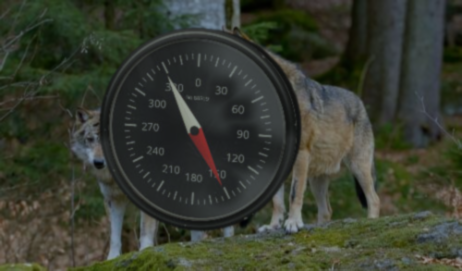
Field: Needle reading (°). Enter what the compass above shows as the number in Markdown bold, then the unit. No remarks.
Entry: **150** °
